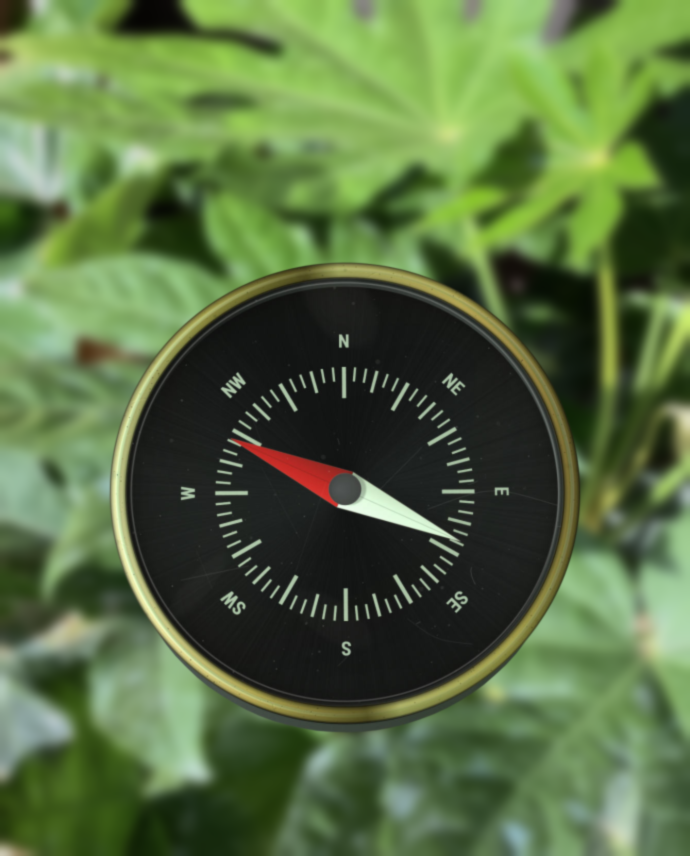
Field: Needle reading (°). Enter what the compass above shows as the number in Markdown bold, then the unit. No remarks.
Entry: **295** °
